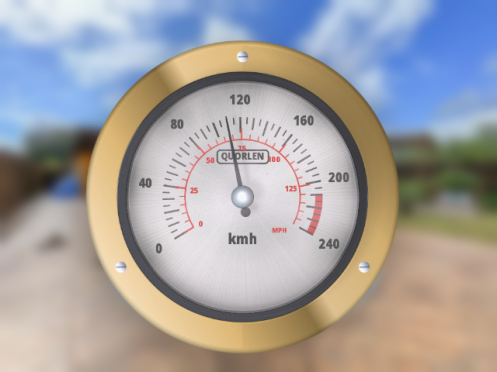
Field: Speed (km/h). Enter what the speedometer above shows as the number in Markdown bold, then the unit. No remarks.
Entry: **110** km/h
